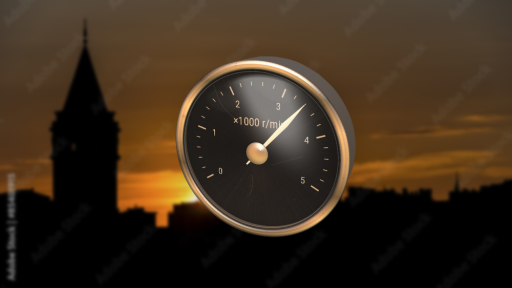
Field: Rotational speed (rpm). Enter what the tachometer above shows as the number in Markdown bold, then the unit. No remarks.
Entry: **3400** rpm
